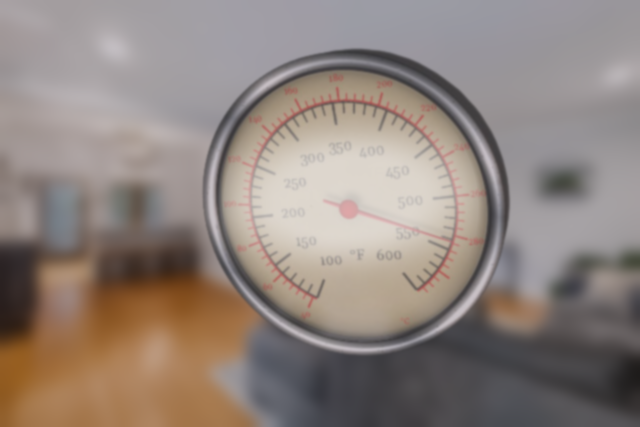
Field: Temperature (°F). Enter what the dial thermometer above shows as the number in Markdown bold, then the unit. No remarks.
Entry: **540** °F
